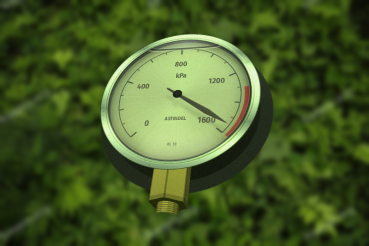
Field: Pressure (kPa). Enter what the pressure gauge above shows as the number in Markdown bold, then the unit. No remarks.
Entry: **1550** kPa
